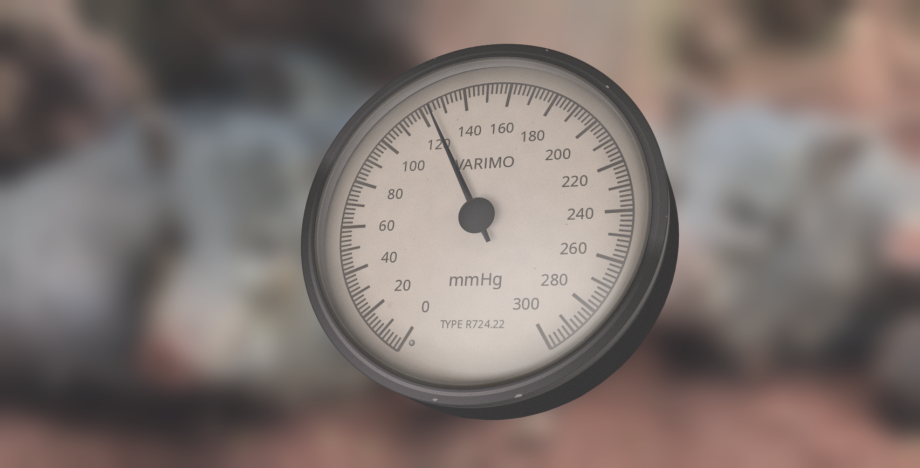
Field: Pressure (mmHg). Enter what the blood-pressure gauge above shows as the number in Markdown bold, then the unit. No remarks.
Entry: **124** mmHg
